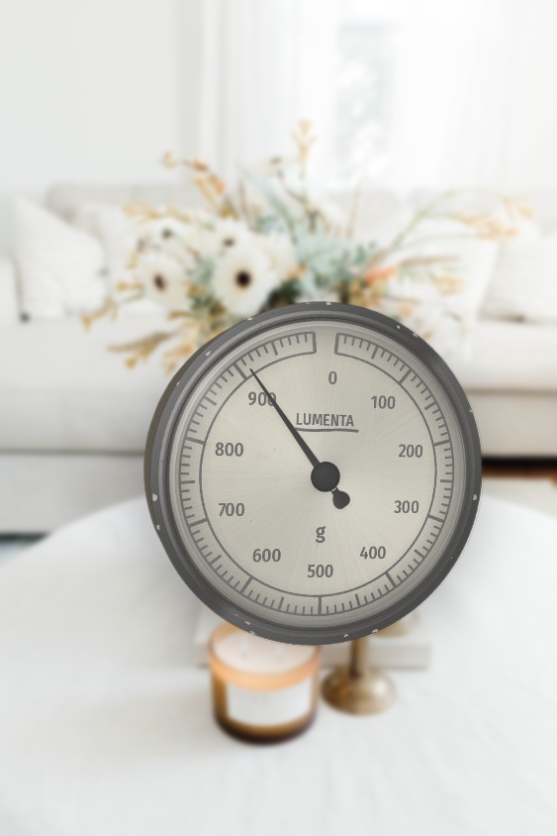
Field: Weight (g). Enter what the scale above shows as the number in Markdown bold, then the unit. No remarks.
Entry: **910** g
